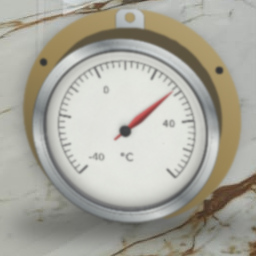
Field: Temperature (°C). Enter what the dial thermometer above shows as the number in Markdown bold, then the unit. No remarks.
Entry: **28** °C
